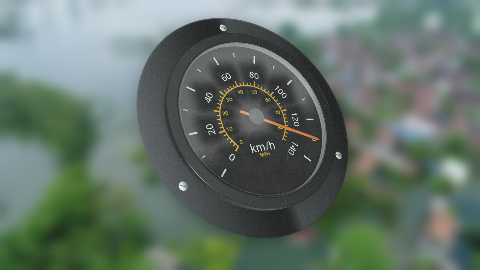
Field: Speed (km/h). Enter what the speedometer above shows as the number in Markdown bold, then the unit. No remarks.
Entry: **130** km/h
